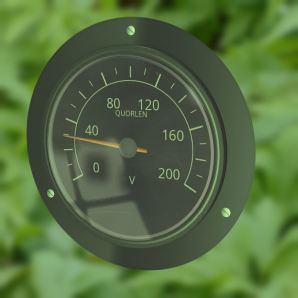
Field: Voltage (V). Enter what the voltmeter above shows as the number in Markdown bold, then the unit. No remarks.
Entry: **30** V
